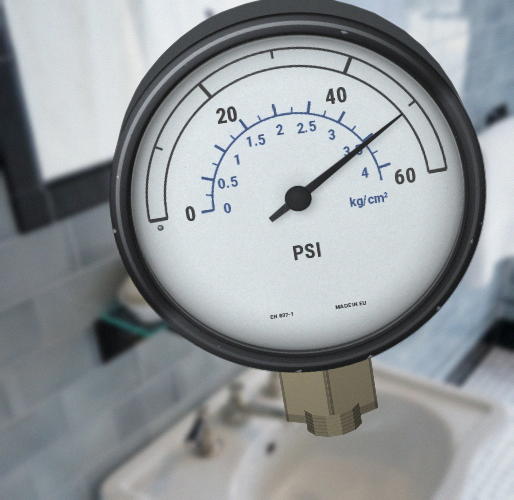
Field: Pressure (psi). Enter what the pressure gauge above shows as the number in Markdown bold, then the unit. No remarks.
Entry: **50** psi
